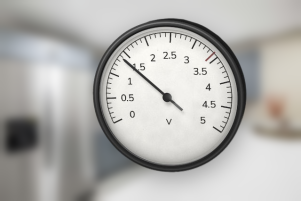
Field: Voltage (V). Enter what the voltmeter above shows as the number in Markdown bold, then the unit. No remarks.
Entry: **1.4** V
